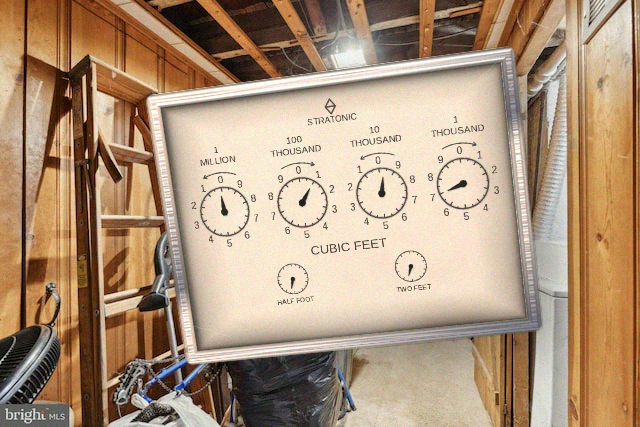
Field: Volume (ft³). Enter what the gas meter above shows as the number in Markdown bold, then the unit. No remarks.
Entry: **9700** ft³
